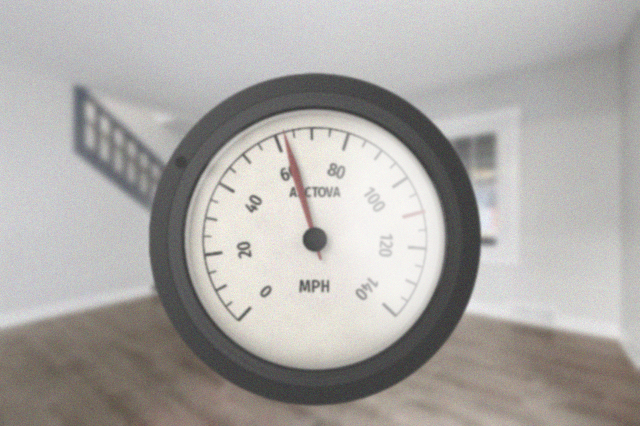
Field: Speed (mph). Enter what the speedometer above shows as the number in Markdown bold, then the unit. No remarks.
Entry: **62.5** mph
